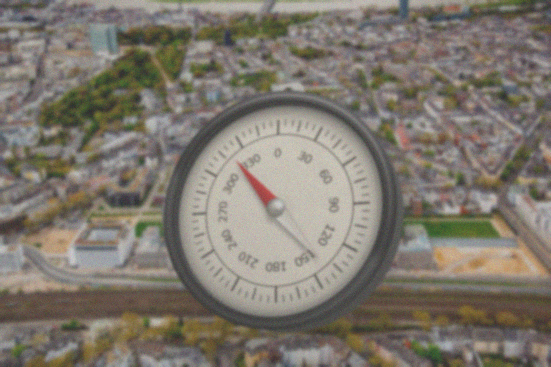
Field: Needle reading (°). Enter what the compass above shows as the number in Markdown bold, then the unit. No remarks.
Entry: **320** °
